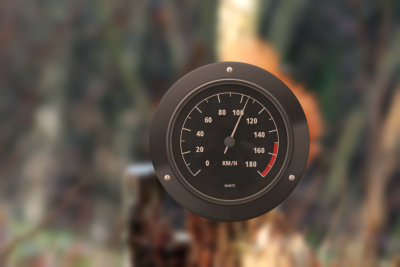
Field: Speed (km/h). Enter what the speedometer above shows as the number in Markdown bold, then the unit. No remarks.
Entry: **105** km/h
